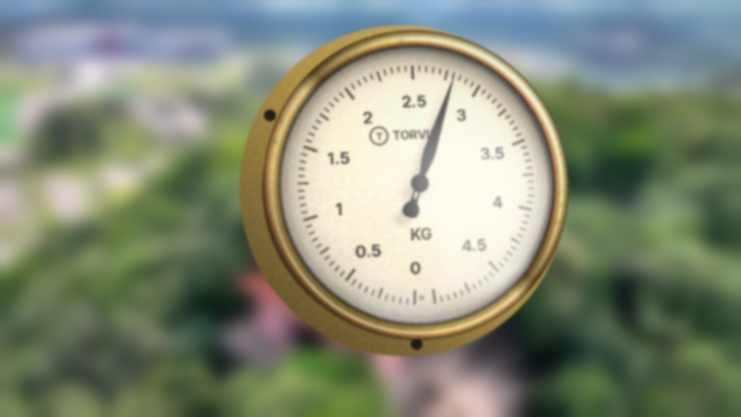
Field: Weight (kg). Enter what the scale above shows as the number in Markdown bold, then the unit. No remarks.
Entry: **2.8** kg
